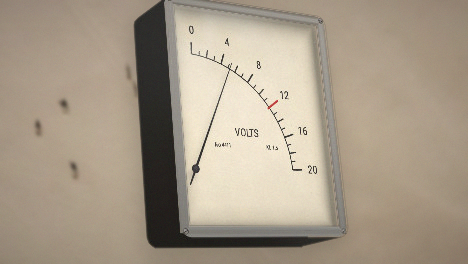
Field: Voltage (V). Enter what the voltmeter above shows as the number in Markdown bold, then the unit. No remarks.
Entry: **5** V
